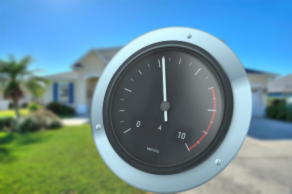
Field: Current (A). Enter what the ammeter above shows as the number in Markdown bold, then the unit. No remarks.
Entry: **4.25** A
